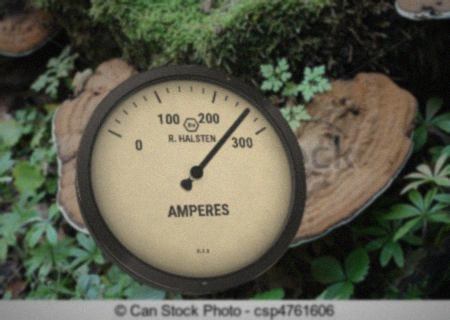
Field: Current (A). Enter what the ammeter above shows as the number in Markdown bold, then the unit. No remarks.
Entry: **260** A
